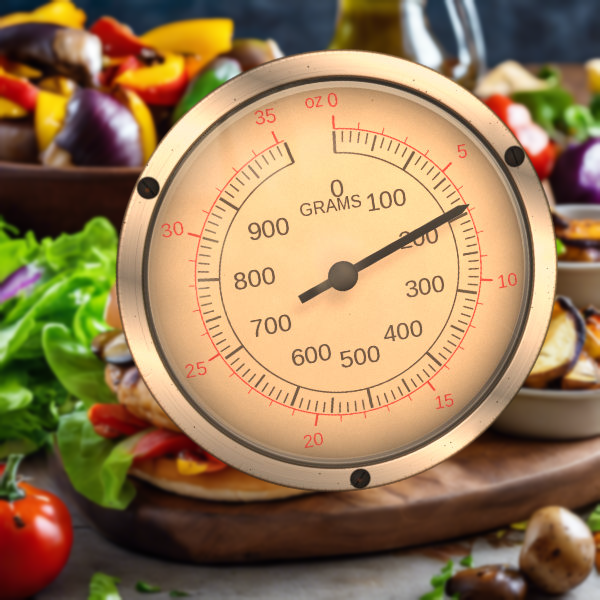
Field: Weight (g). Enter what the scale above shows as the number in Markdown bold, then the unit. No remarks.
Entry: **190** g
